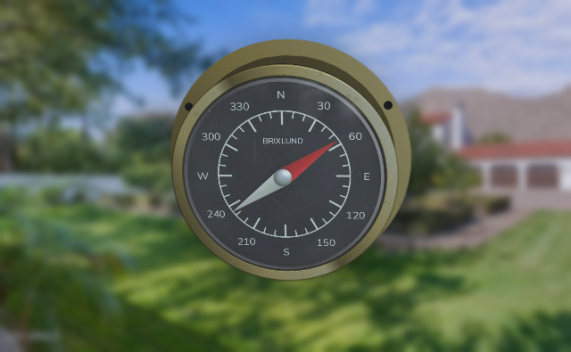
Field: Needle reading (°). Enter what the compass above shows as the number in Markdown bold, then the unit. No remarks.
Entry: **55** °
